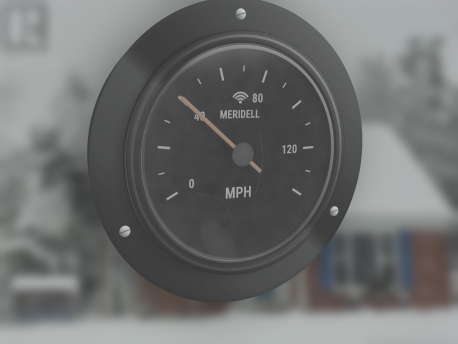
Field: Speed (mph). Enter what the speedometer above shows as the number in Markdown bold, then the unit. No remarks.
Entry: **40** mph
